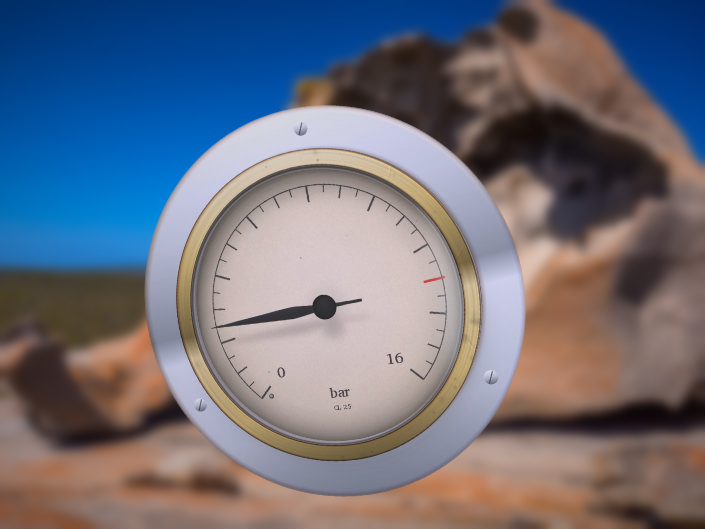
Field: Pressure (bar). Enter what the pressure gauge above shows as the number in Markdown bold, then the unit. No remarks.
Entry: **2.5** bar
